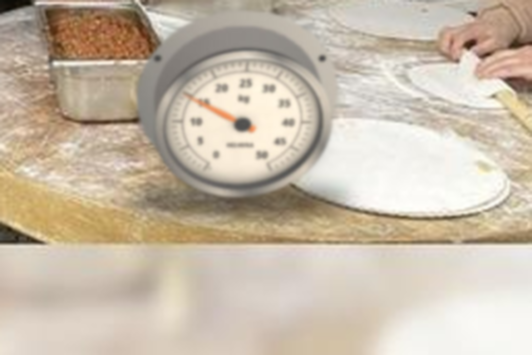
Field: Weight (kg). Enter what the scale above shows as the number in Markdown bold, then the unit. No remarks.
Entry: **15** kg
